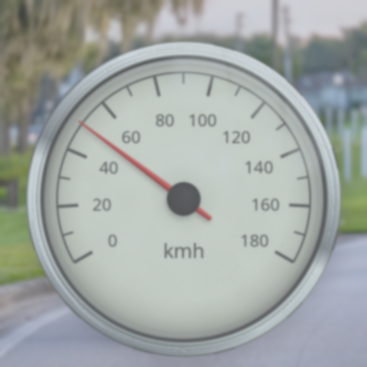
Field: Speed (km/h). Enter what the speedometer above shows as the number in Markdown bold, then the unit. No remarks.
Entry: **50** km/h
